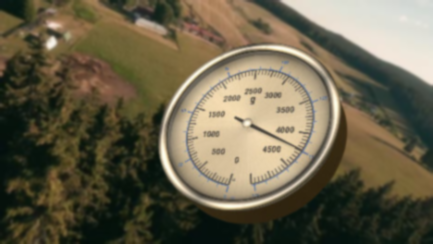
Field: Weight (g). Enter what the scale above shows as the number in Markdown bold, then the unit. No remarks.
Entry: **4250** g
